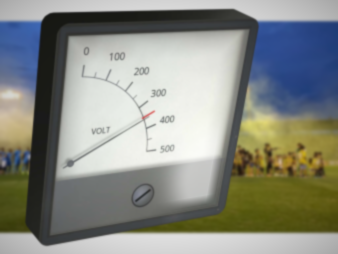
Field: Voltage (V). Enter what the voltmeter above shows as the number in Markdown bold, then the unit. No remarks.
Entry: **350** V
